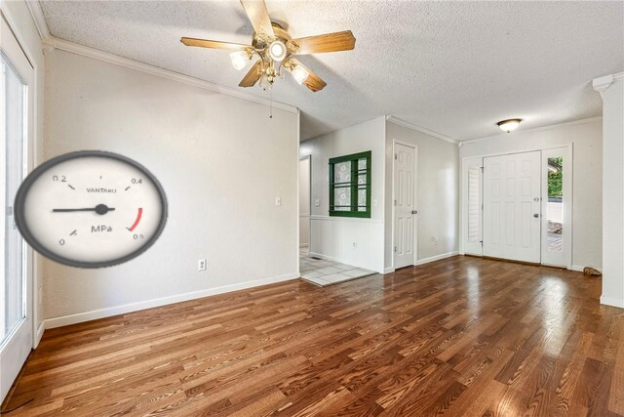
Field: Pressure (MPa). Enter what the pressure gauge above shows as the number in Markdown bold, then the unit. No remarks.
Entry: **0.1** MPa
